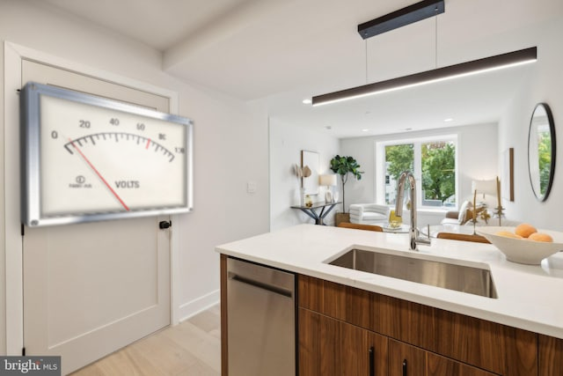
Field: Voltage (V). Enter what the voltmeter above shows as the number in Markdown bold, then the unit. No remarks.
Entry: **5** V
